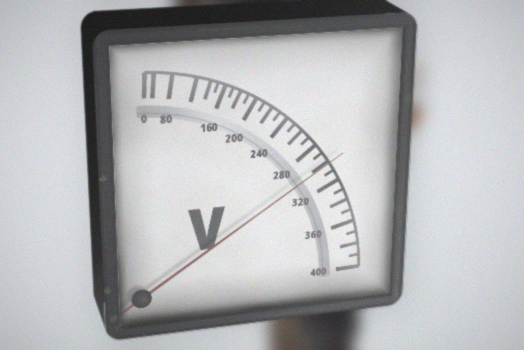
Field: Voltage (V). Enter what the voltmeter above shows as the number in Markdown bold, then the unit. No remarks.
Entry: **300** V
